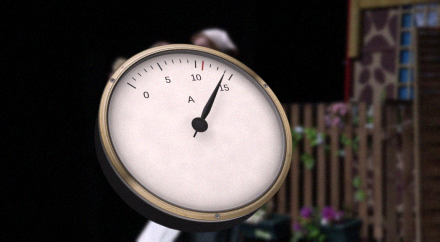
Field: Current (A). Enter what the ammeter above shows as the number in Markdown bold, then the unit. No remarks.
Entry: **14** A
